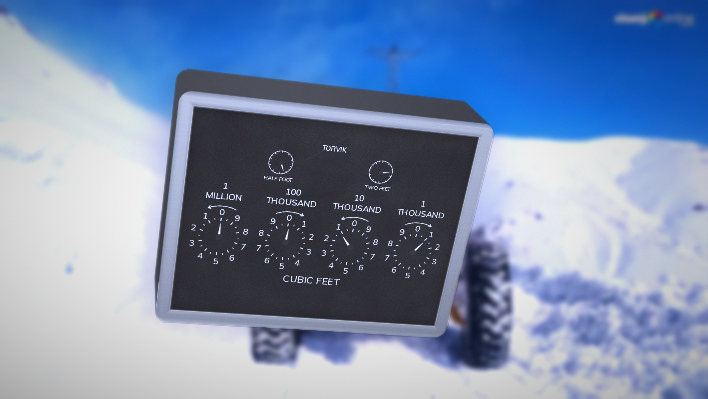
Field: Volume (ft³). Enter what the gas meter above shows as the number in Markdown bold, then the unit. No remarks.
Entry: **1100** ft³
